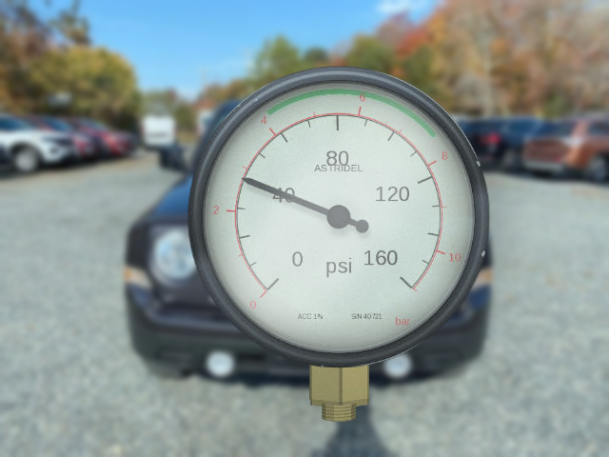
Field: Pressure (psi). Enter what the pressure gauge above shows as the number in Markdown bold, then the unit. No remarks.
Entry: **40** psi
